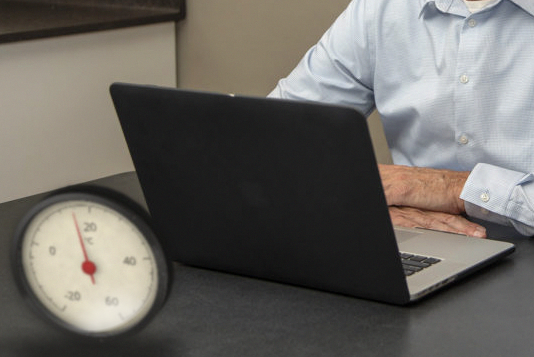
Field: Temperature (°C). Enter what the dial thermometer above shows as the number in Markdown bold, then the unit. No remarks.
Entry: **16** °C
